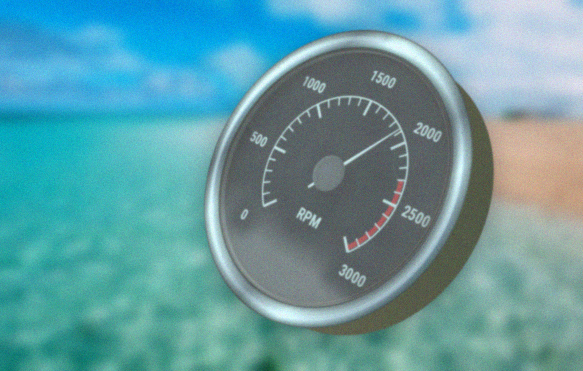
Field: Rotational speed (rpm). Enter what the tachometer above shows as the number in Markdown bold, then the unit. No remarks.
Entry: **1900** rpm
